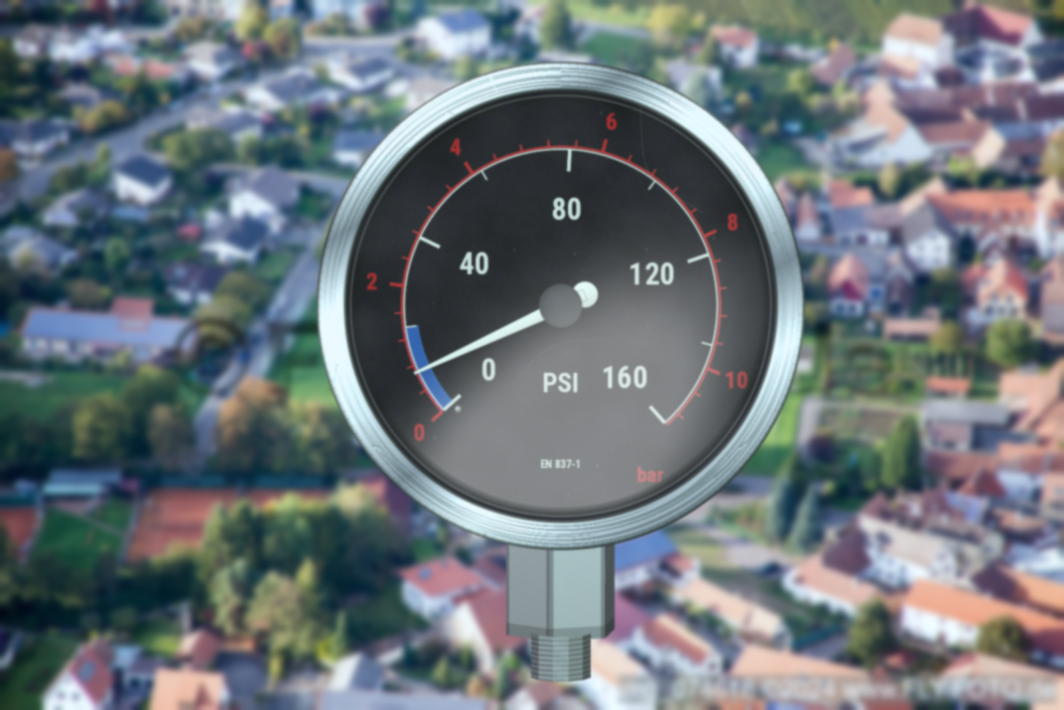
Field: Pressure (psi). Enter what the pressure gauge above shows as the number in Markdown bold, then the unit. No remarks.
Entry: **10** psi
